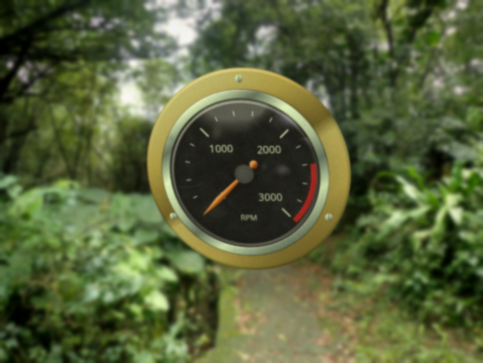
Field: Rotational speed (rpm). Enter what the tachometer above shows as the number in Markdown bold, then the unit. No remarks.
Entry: **0** rpm
